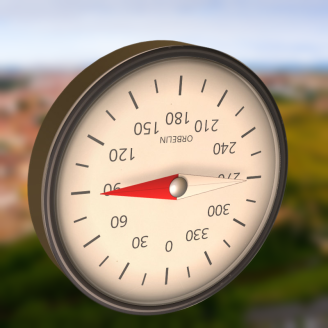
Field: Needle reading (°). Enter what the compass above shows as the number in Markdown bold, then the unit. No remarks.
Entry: **90** °
